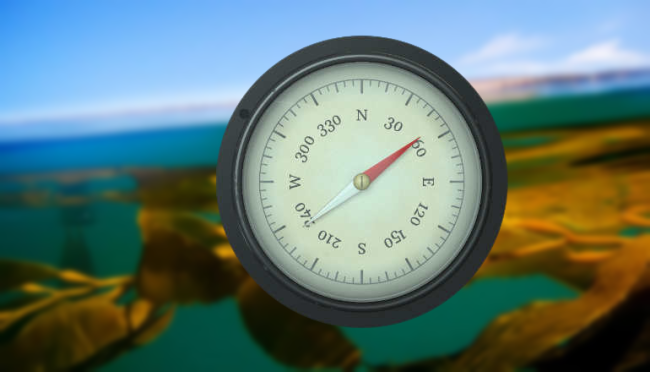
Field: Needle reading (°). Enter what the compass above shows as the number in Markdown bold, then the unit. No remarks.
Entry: **52.5** °
